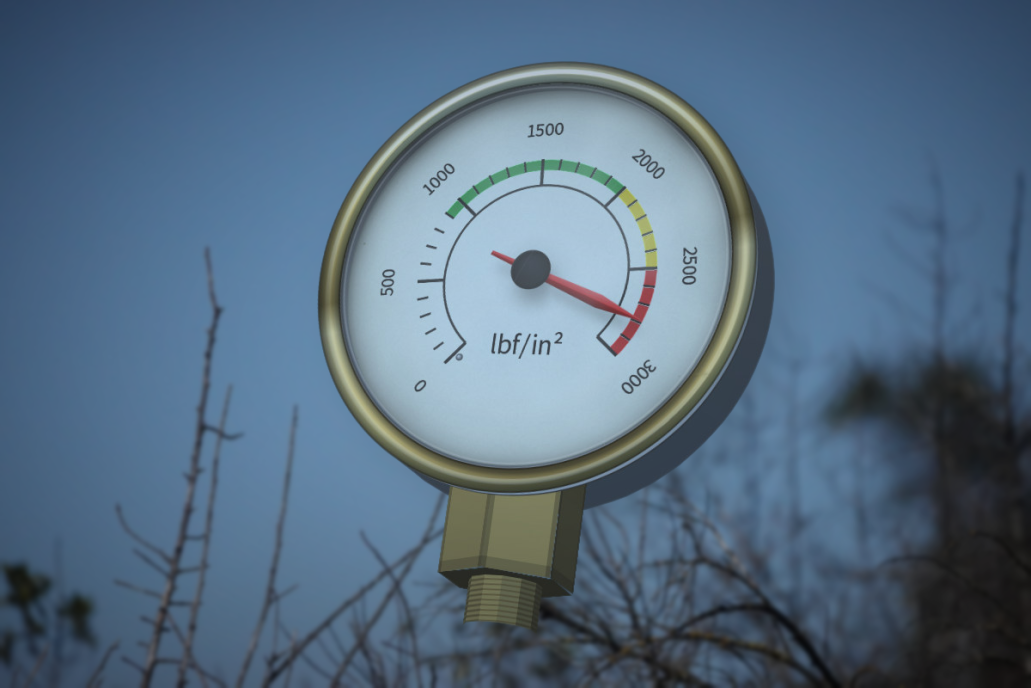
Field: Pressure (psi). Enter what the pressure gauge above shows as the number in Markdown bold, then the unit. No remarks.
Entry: **2800** psi
